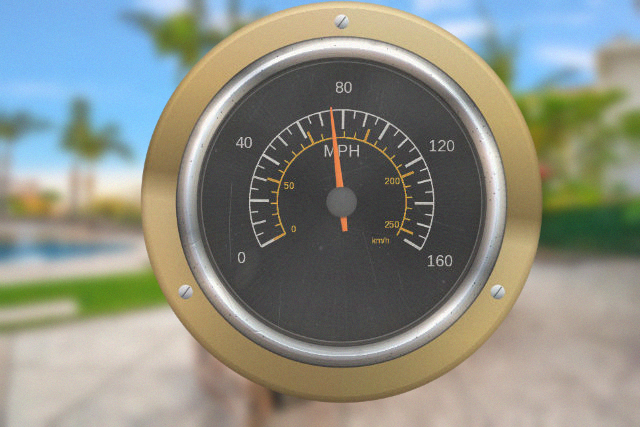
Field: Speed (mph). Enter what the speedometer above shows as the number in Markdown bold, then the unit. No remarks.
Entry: **75** mph
